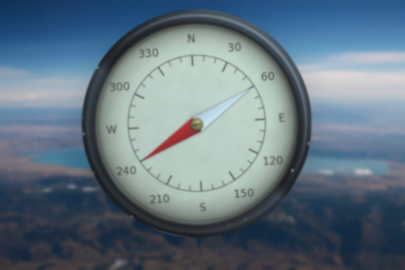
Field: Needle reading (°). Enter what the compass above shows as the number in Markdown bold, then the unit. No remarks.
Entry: **240** °
